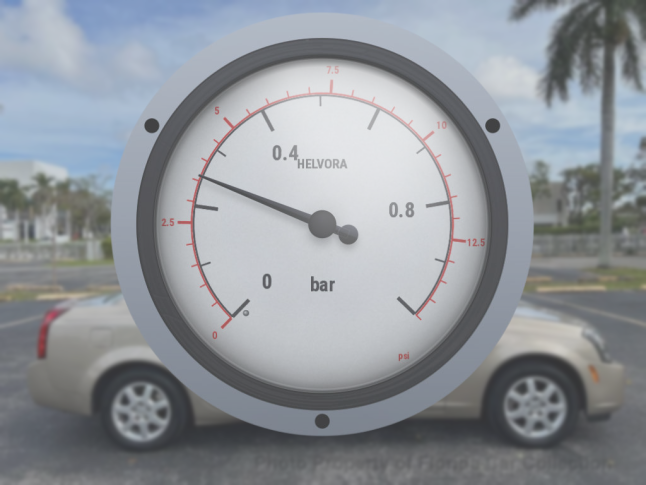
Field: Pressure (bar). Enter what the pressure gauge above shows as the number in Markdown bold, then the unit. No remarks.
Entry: **0.25** bar
